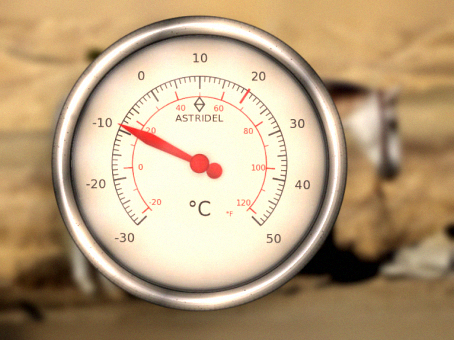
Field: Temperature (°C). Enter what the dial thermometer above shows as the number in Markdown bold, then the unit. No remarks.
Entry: **-9** °C
